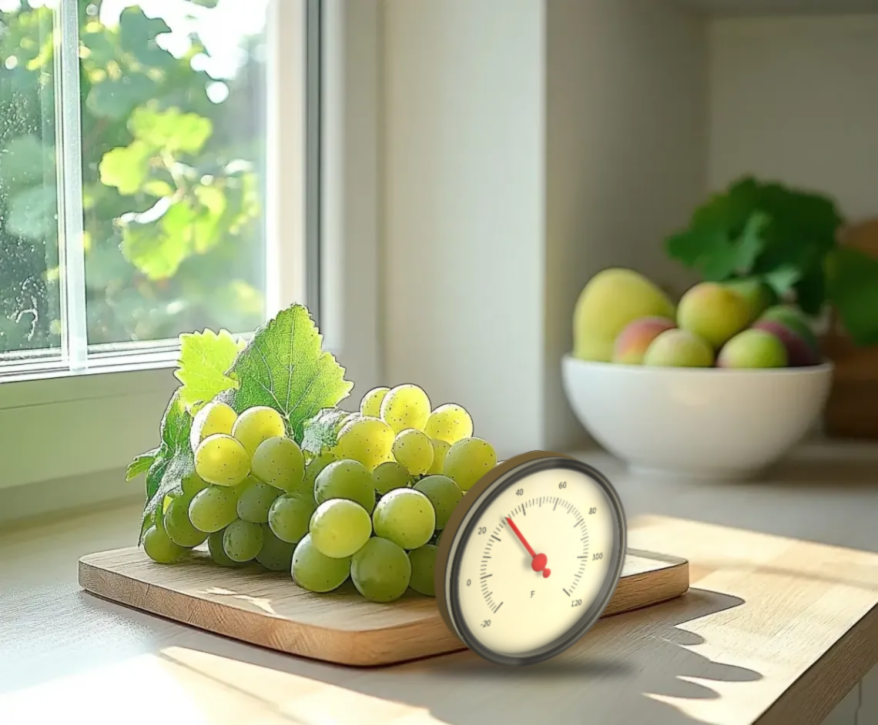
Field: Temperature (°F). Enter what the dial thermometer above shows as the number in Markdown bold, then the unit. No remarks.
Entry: **30** °F
